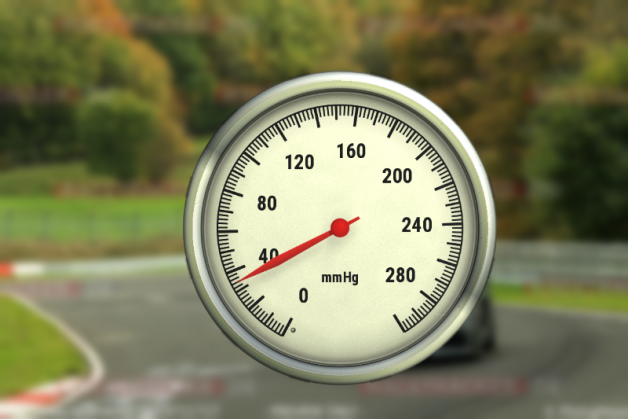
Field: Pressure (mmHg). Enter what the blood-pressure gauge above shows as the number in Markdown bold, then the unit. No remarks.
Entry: **34** mmHg
